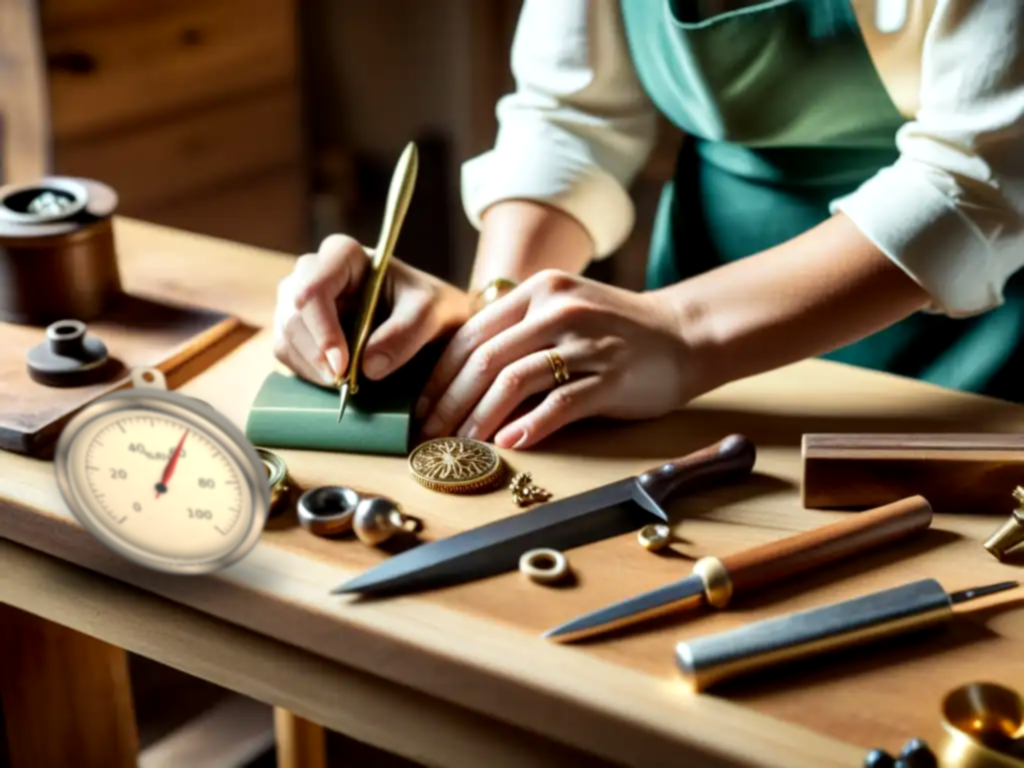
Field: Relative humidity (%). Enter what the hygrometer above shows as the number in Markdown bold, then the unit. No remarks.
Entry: **60** %
